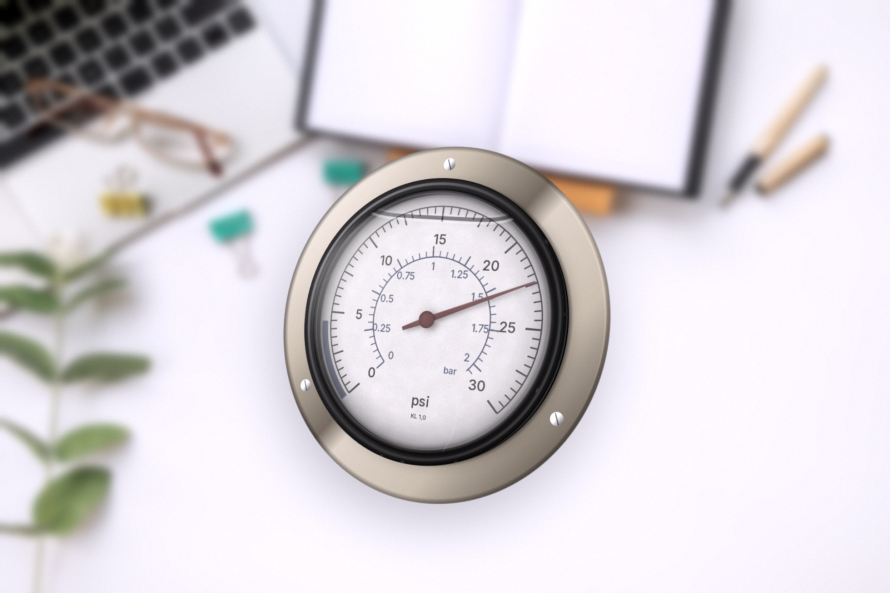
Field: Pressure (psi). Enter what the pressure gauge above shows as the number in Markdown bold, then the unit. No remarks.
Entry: **22.5** psi
